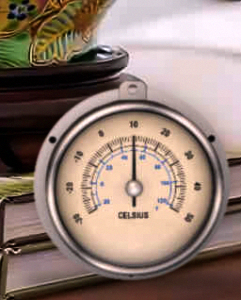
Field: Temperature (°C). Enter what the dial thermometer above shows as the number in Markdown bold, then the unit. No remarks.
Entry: **10** °C
